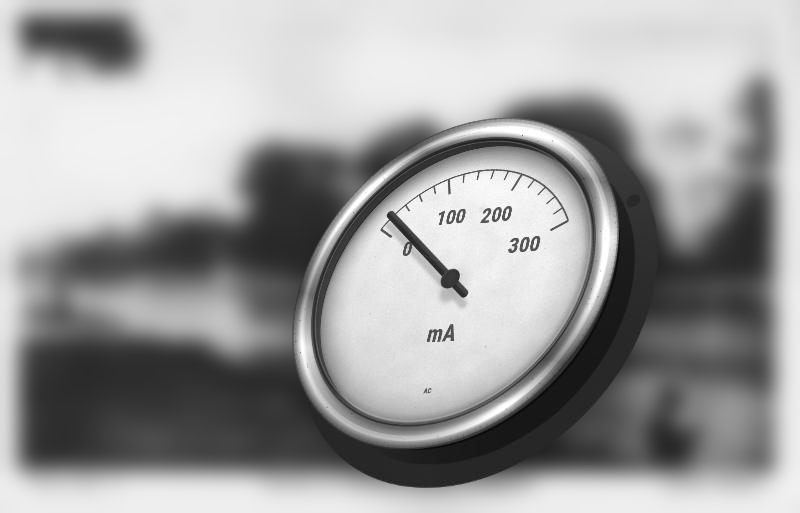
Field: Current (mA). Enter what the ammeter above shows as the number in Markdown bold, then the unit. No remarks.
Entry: **20** mA
